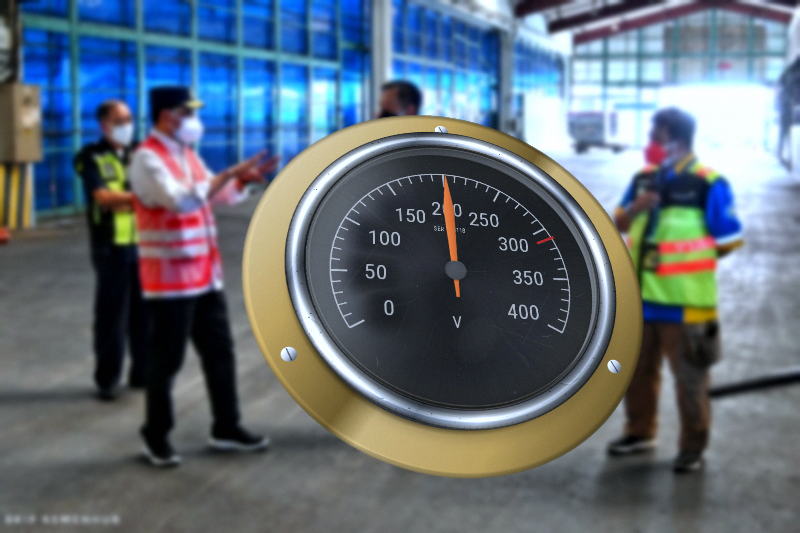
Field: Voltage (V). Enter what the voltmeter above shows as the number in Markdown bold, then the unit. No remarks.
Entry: **200** V
